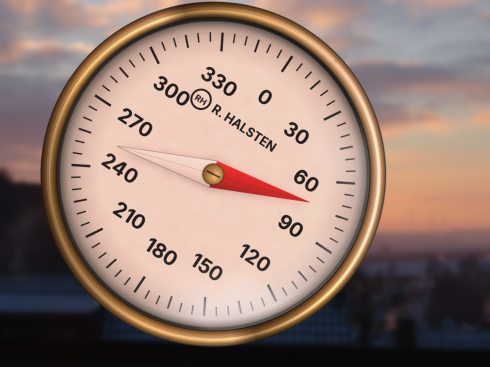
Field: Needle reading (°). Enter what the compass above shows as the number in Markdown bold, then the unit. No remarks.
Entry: **72.5** °
